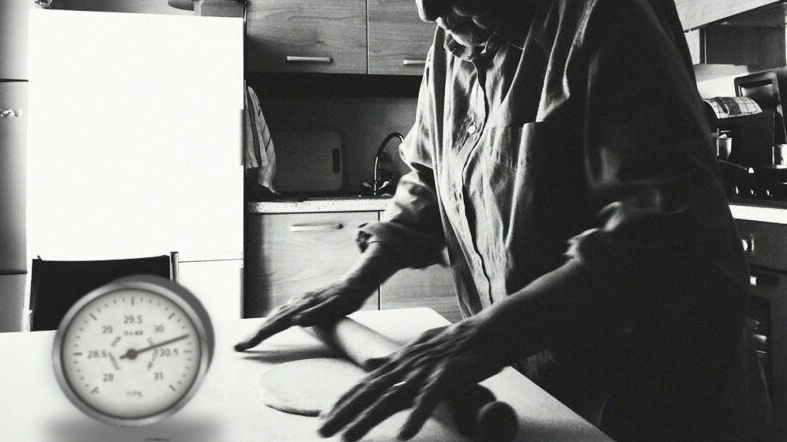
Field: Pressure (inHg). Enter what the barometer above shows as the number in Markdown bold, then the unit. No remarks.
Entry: **30.3** inHg
